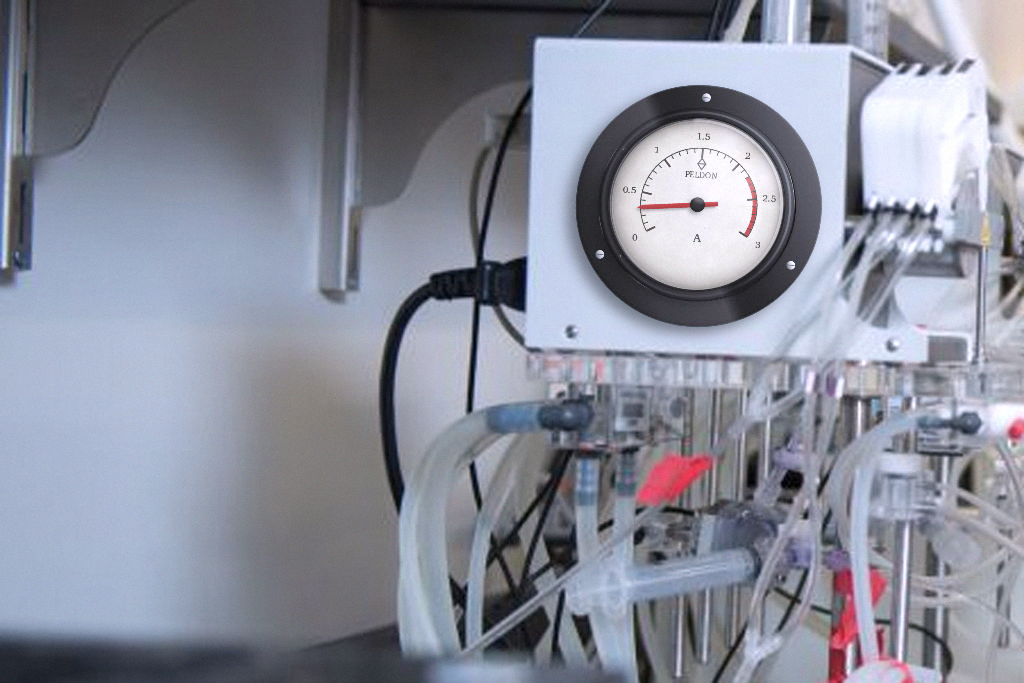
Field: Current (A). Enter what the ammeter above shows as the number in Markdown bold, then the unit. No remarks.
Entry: **0.3** A
